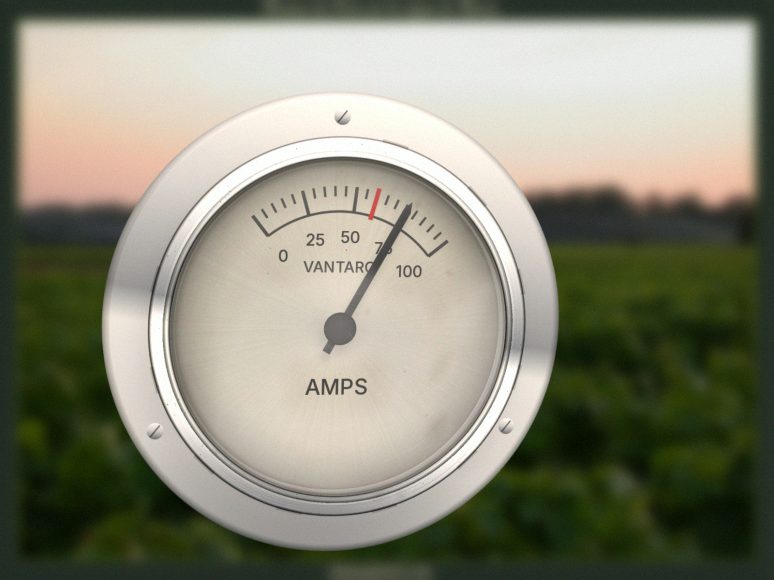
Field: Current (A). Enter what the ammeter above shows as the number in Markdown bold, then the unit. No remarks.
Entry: **75** A
